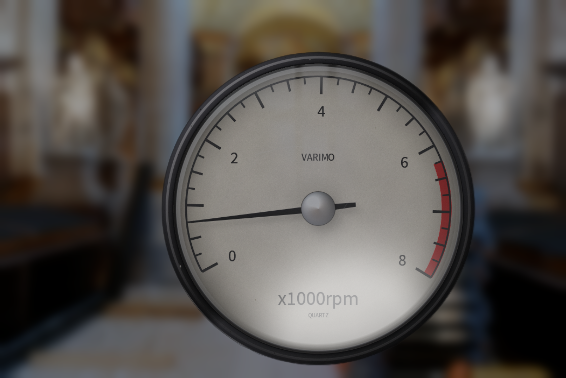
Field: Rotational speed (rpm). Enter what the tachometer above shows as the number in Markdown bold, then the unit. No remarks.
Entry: **750** rpm
